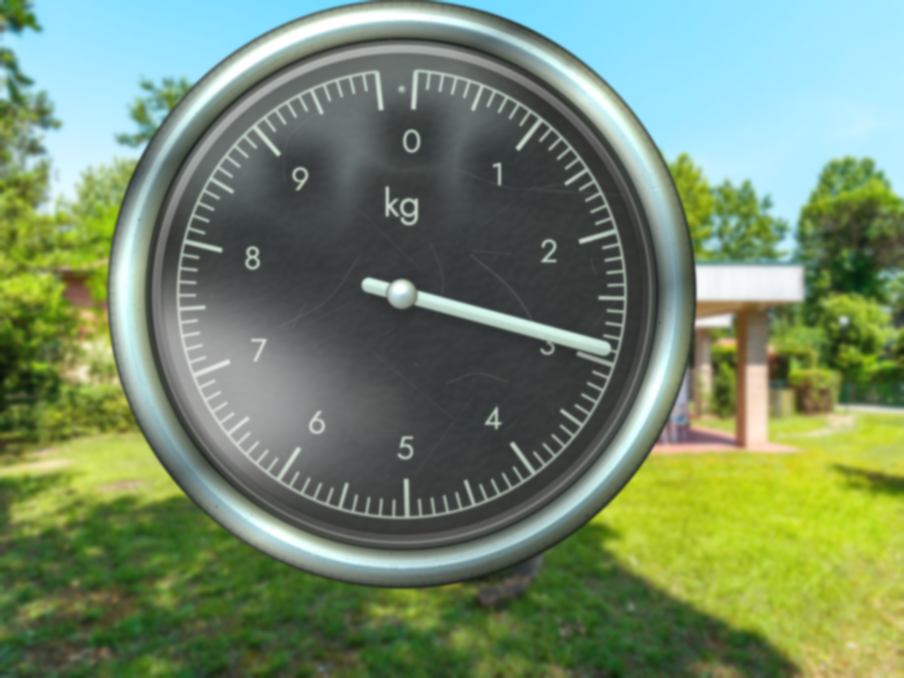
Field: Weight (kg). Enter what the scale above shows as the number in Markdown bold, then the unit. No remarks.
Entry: **2.9** kg
